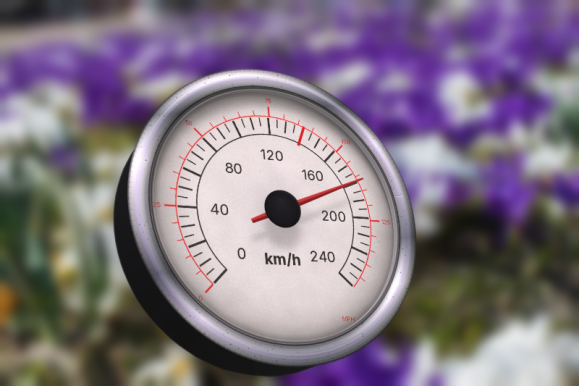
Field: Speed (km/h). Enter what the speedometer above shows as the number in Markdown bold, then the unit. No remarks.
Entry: **180** km/h
